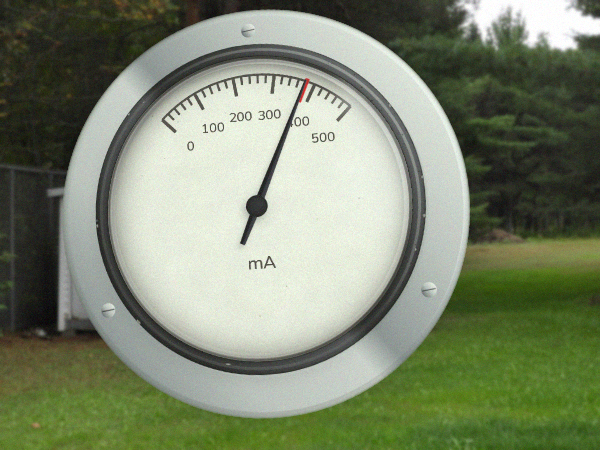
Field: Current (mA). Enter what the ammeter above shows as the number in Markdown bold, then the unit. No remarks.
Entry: **380** mA
